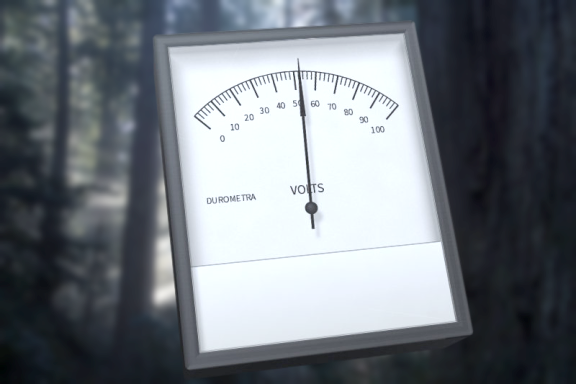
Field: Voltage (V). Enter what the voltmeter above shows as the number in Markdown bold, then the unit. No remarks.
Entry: **52** V
